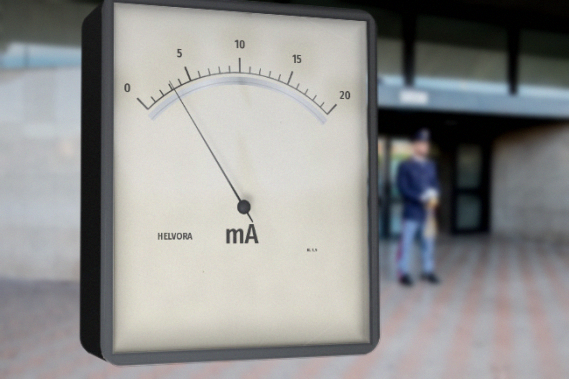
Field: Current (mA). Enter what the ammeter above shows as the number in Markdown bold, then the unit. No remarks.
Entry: **3** mA
